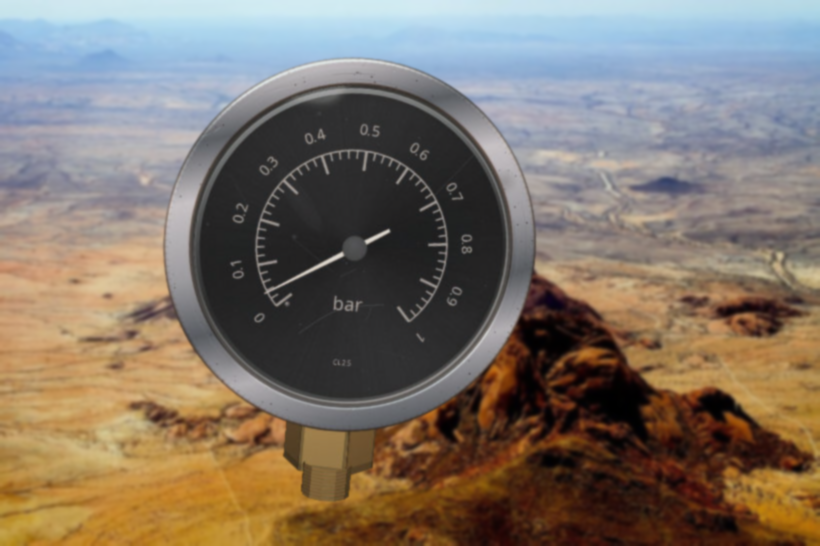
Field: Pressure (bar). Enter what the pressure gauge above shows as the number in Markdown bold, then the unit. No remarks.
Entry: **0.04** bar
